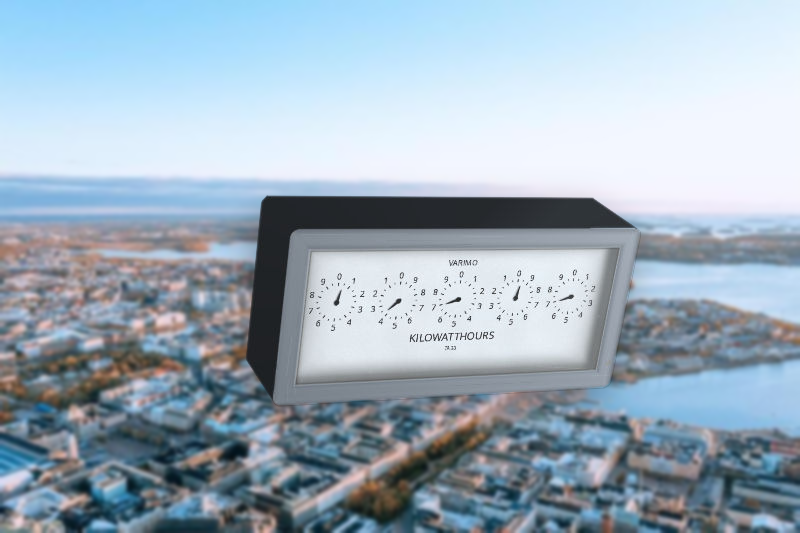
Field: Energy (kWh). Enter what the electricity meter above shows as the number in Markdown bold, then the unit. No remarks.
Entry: **3697** kWh
